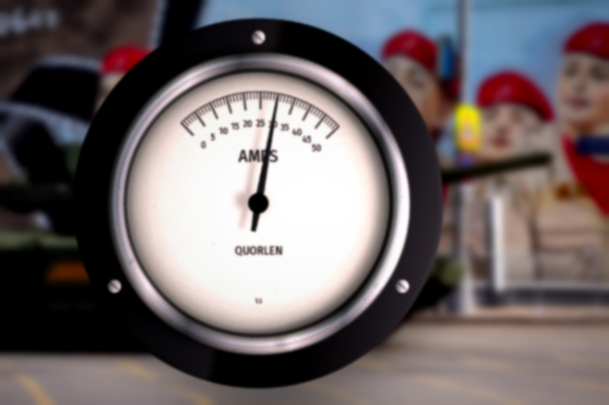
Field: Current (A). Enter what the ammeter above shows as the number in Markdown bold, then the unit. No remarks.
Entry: **30** A
